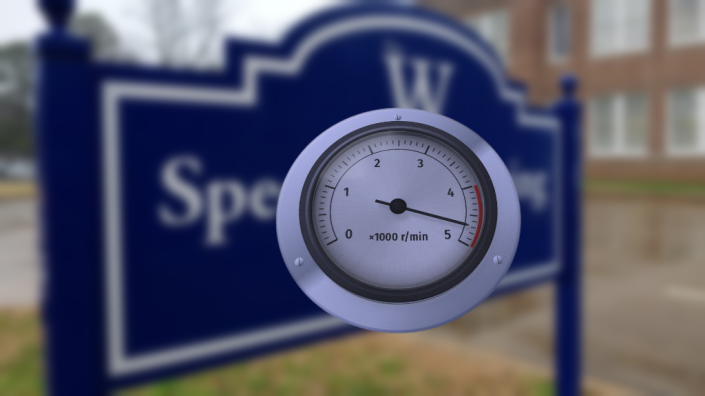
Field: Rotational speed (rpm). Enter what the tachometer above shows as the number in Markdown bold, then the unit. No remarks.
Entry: **4700** rpm
